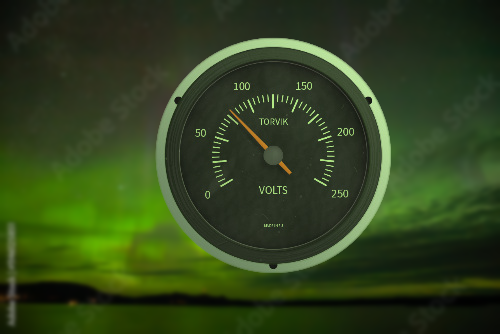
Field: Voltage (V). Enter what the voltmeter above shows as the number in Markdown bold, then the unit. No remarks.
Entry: **80** V
